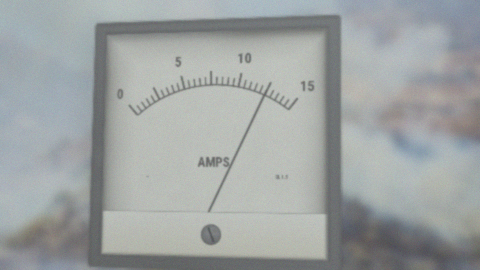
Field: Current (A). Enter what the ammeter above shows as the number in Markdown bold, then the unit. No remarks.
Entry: **12.5** A
